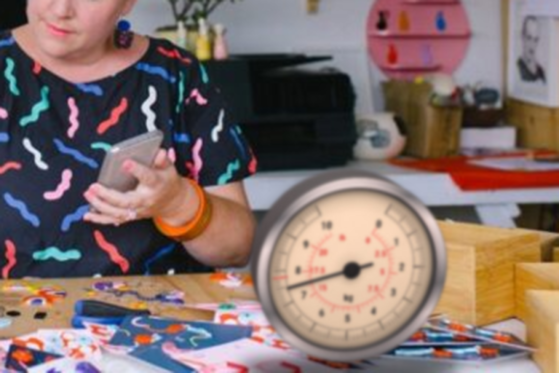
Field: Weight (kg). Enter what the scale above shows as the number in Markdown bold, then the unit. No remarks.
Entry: **7.5** kg
